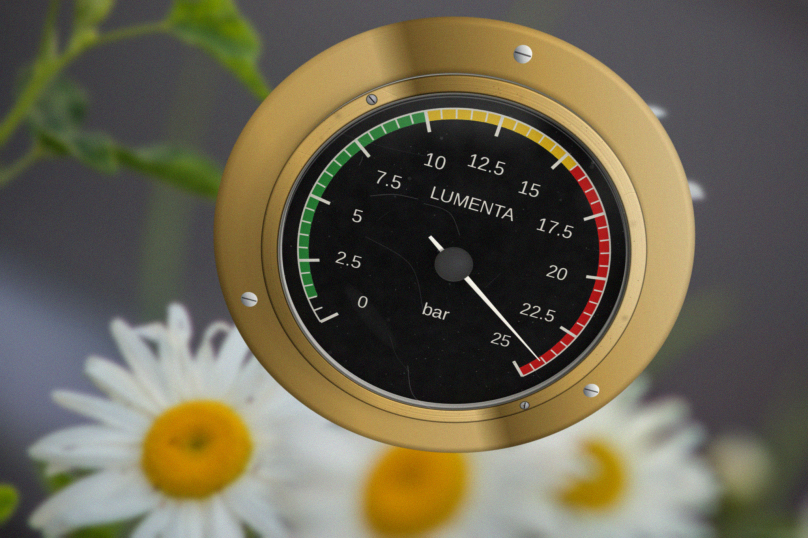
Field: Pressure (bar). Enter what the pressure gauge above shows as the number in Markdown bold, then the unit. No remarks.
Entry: **24** bar
